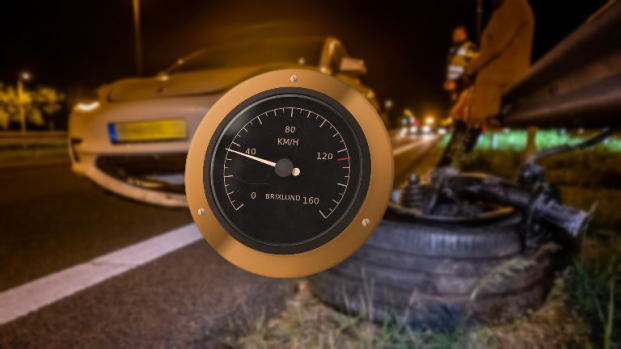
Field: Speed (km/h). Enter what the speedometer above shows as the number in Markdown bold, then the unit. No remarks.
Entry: **35** km/h
